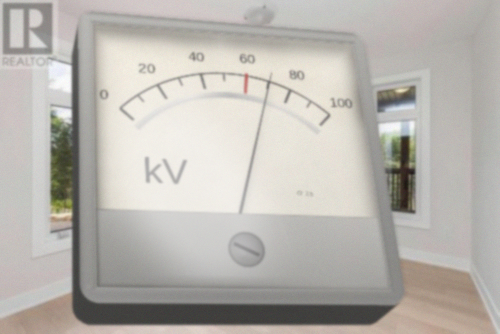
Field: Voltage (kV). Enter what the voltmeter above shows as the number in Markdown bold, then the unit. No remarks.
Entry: **70** kV
